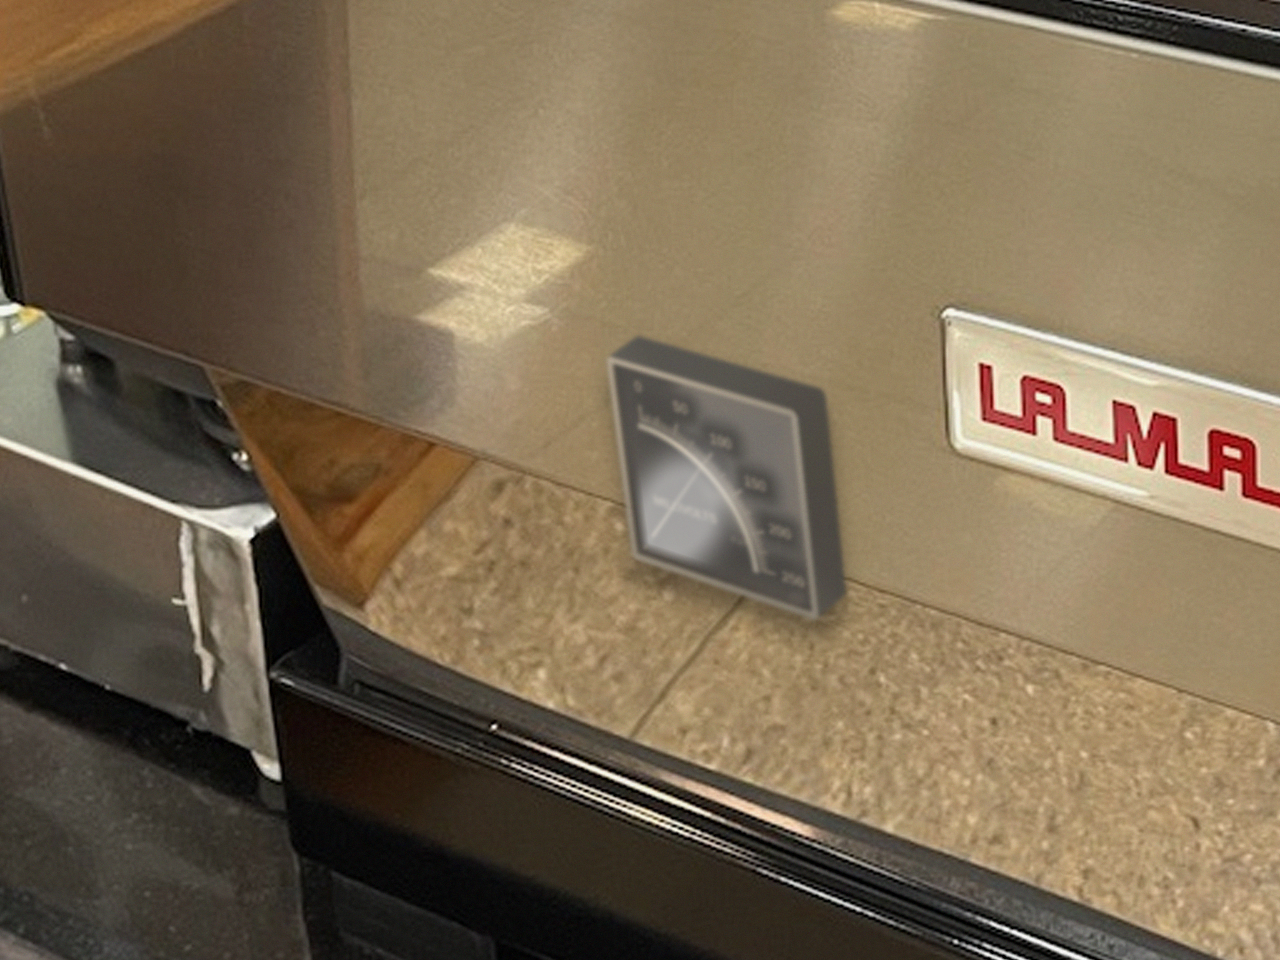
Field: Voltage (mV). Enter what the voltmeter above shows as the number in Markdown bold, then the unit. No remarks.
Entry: **100** mV
